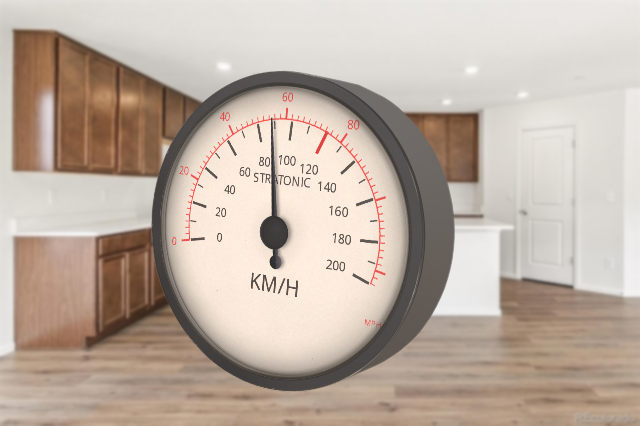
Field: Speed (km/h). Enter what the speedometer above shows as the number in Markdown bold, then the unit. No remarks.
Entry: **90** km/h
